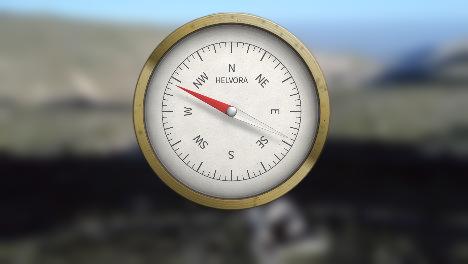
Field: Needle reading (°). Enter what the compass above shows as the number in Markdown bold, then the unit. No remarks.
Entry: **295** °
